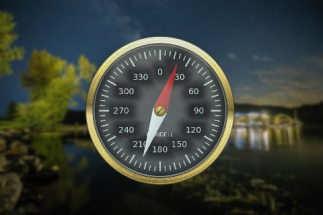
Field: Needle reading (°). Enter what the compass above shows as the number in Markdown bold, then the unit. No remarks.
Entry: **20** °
